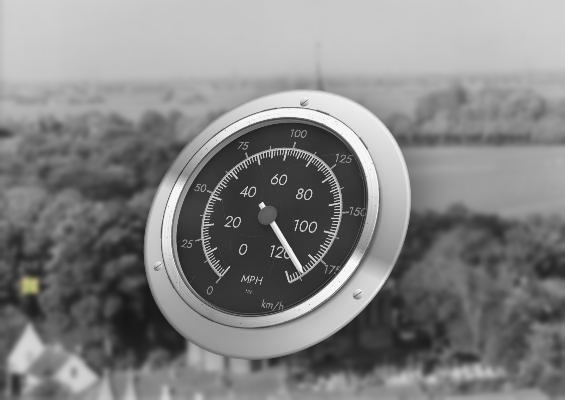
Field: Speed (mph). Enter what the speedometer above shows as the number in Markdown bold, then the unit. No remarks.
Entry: **115** mph
